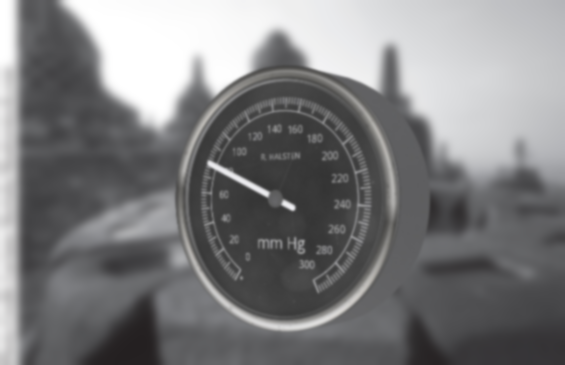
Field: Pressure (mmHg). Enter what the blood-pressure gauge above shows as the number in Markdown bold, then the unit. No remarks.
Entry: **80** mmHg
